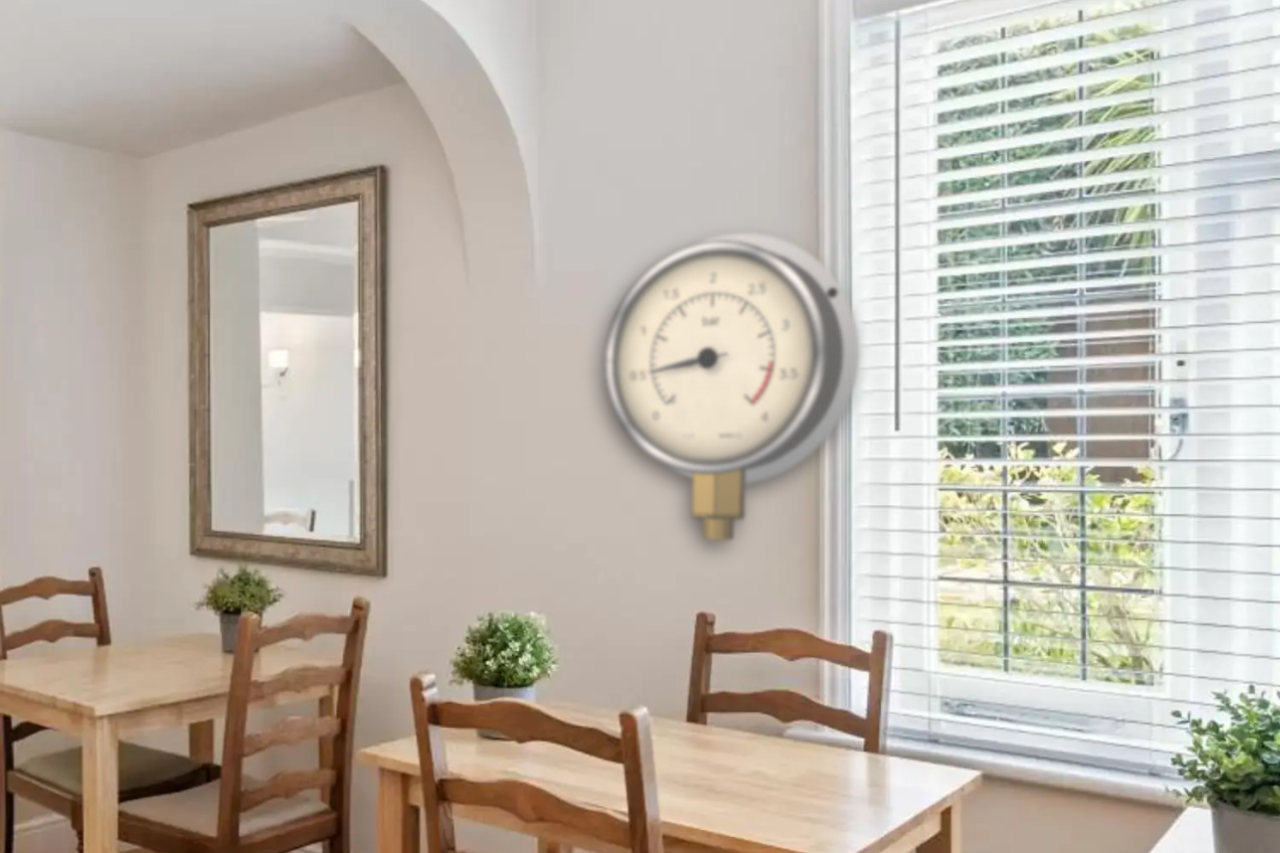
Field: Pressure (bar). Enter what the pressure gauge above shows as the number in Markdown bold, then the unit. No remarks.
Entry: **0.5** bar
